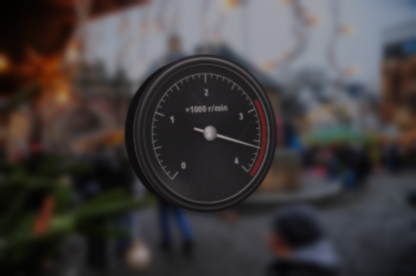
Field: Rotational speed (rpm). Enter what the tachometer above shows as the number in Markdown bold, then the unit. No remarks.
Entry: **3600** rpm
